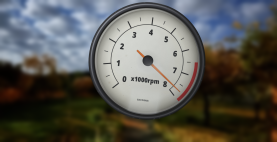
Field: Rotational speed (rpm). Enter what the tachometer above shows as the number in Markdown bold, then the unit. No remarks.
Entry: **7750** rpm
